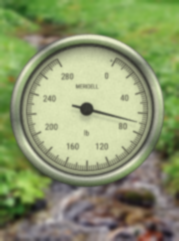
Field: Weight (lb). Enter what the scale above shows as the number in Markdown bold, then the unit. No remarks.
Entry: **70** lb
